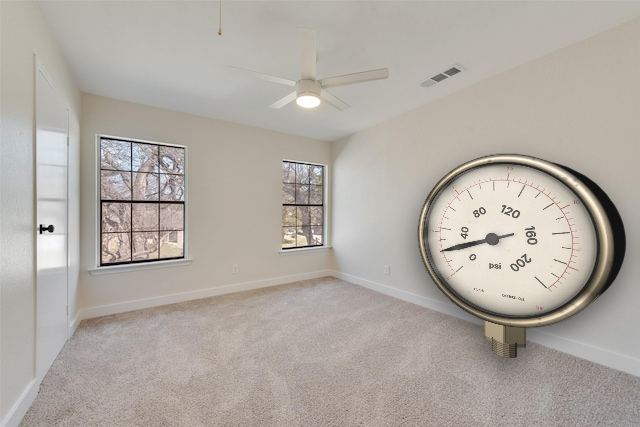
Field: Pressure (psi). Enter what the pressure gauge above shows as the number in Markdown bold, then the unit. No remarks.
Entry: **20** psi
